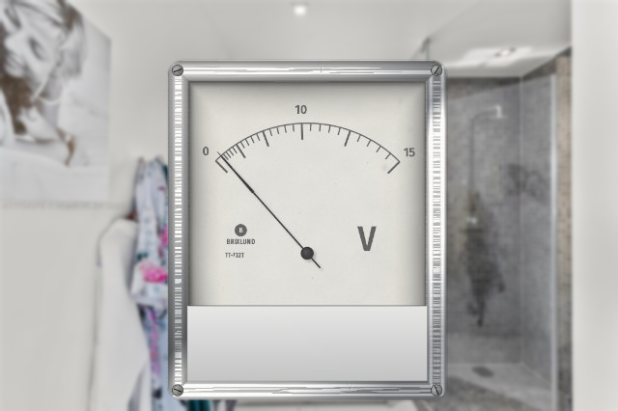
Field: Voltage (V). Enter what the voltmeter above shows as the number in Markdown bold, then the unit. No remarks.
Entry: **2.5** V
